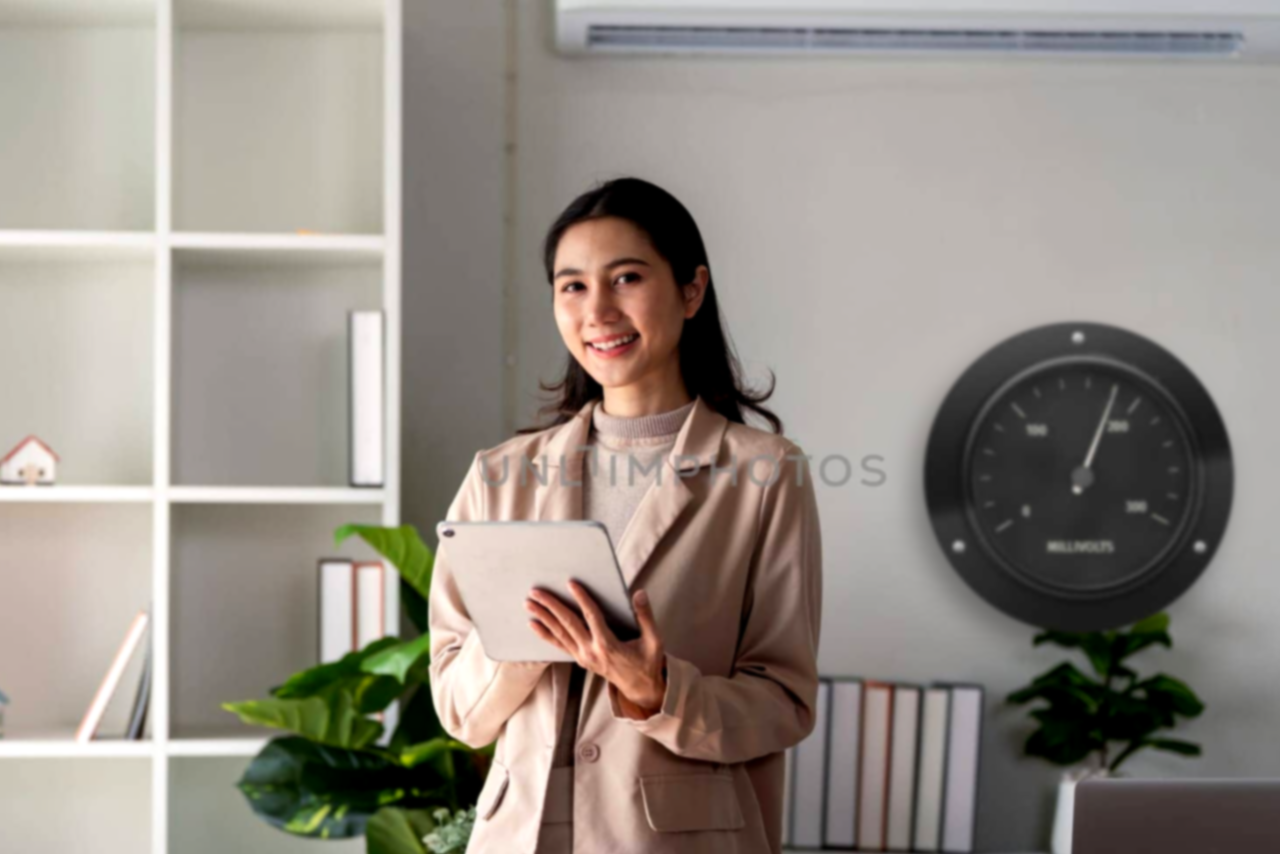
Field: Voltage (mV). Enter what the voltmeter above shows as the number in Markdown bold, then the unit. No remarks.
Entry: **180** mV
